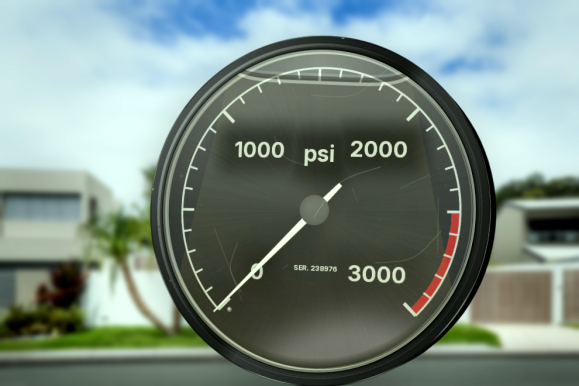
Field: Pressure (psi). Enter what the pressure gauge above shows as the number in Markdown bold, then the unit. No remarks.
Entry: **0** psi
